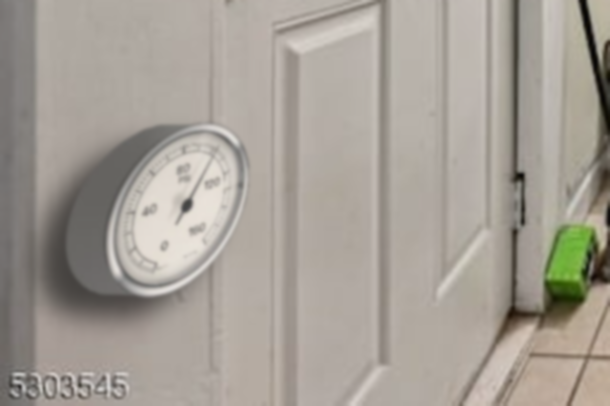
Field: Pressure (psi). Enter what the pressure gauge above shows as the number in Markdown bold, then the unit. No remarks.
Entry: **100** psi
